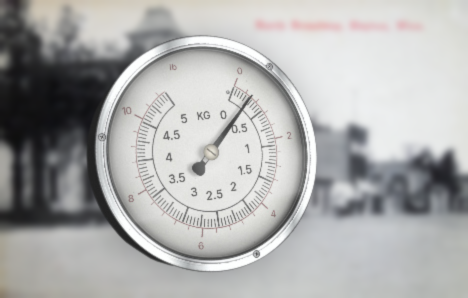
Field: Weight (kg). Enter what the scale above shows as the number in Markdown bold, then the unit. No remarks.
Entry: **0.25** kg
